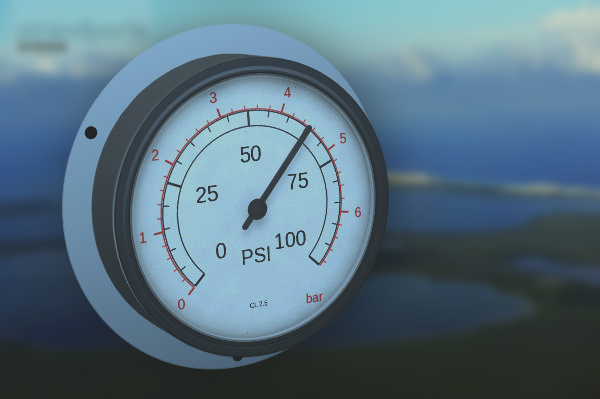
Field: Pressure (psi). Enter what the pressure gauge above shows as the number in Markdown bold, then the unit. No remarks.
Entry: **65** psi
